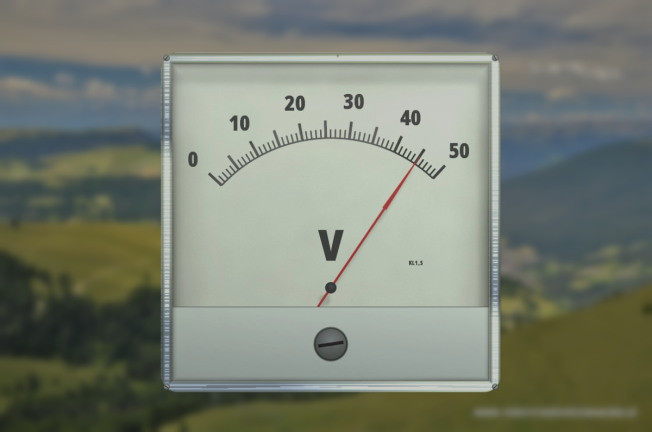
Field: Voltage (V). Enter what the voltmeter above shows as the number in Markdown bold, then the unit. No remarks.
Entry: **45** V
